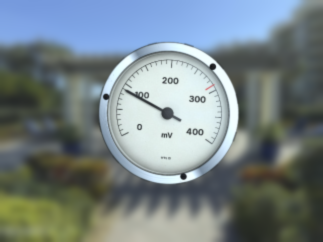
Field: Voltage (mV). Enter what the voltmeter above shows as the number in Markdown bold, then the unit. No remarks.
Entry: **90** mV
